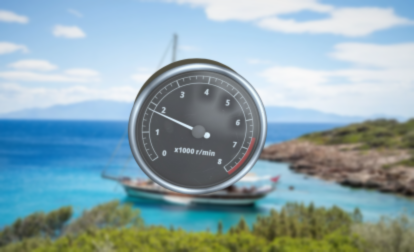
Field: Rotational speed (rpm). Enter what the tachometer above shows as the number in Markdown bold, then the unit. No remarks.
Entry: **1800** rpm
